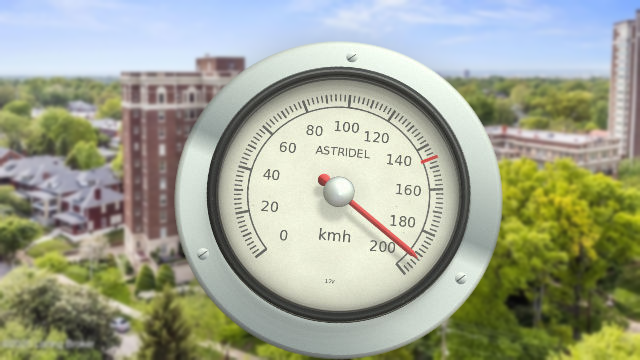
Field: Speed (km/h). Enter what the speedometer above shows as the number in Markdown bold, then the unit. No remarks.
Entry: **192** km/h
